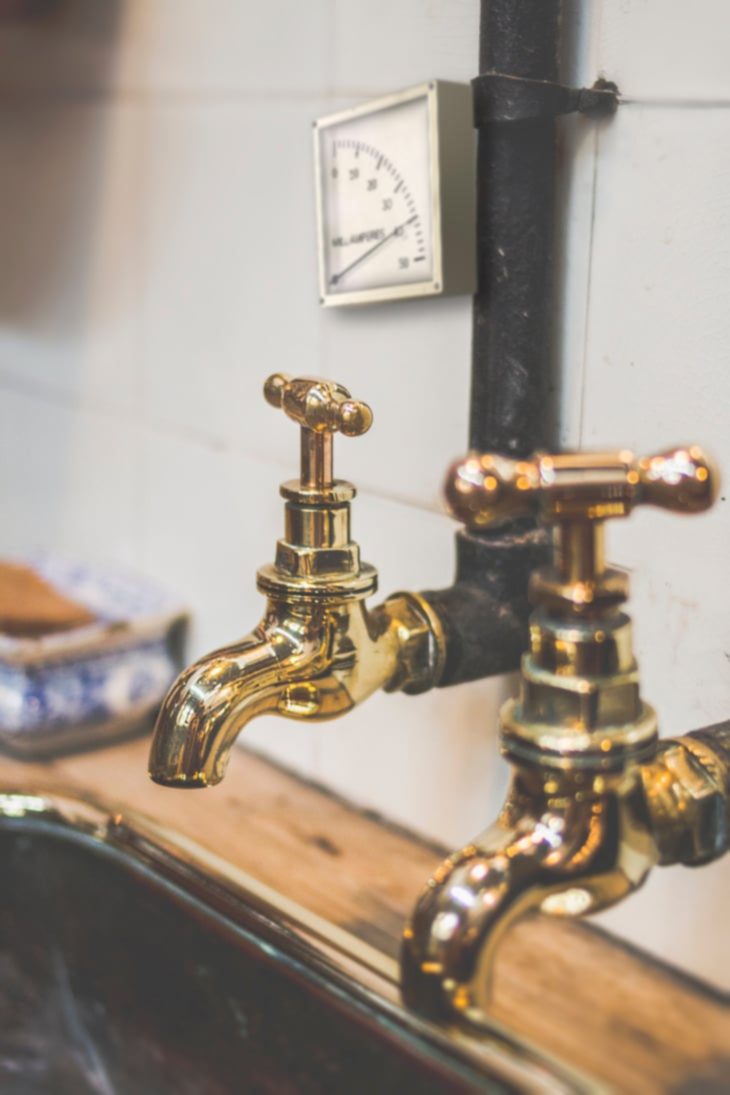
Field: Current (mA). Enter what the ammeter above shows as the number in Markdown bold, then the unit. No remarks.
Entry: **40** mA
